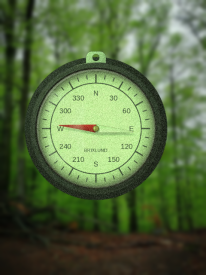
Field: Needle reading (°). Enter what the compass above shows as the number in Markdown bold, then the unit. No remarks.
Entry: **275** °
